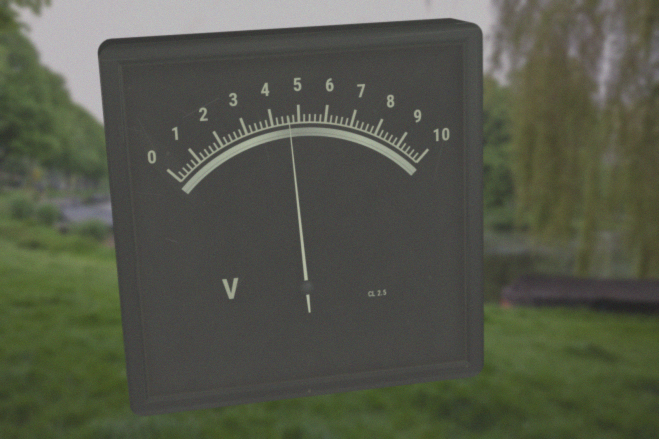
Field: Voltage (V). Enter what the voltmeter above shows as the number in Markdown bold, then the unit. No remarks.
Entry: **4.6** V
